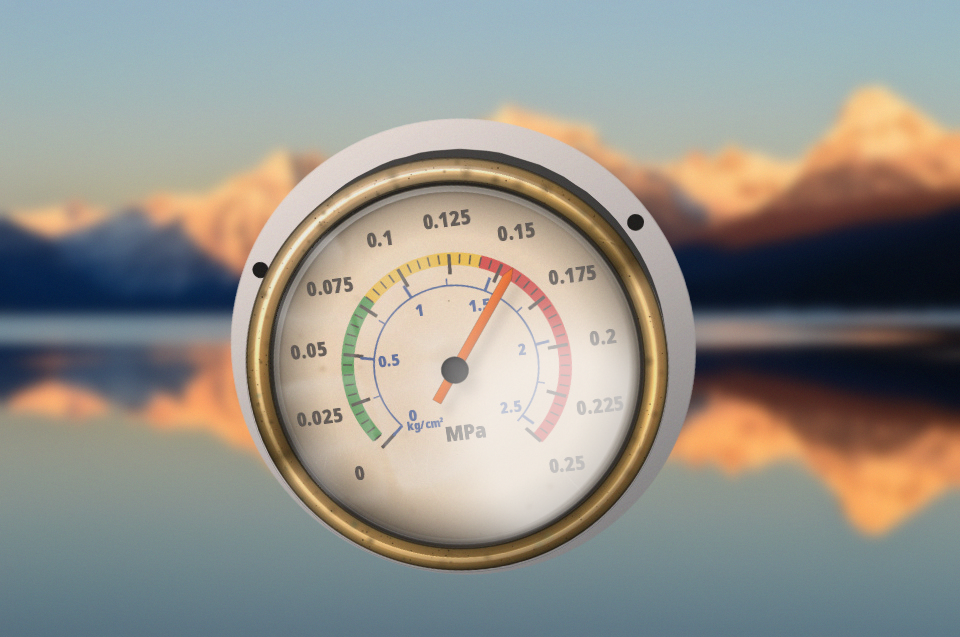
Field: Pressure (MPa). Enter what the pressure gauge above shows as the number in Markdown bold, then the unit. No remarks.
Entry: **0.155** MPa
